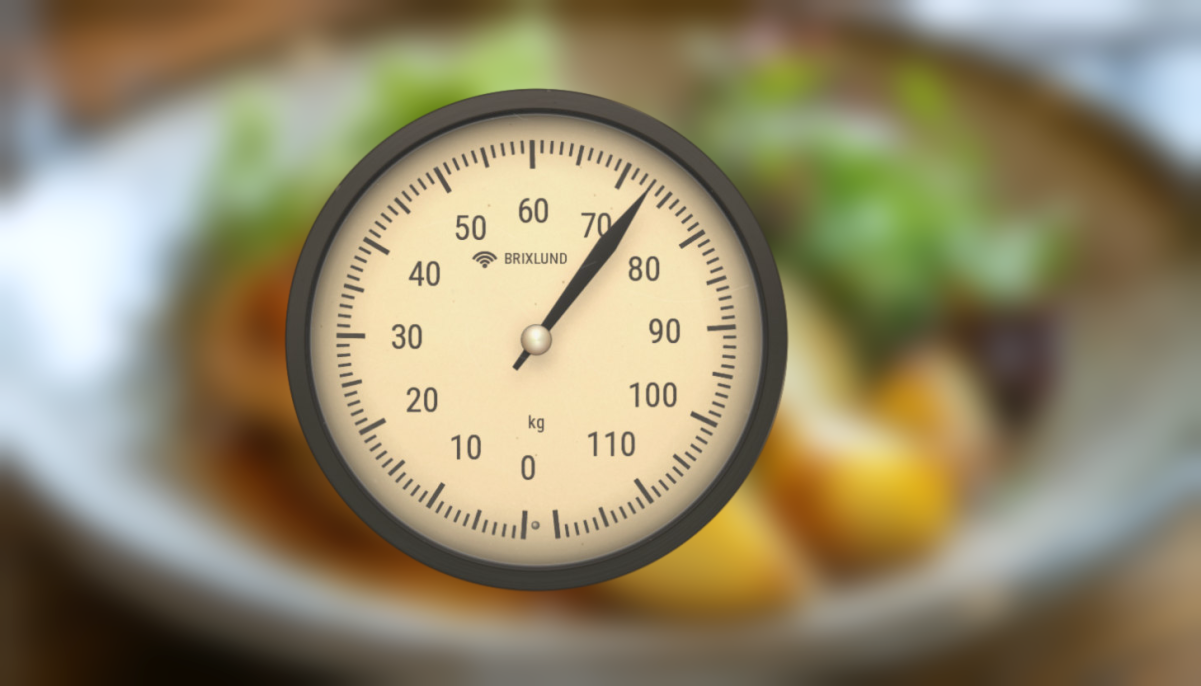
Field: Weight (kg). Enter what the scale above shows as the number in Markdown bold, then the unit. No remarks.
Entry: **73** kg
